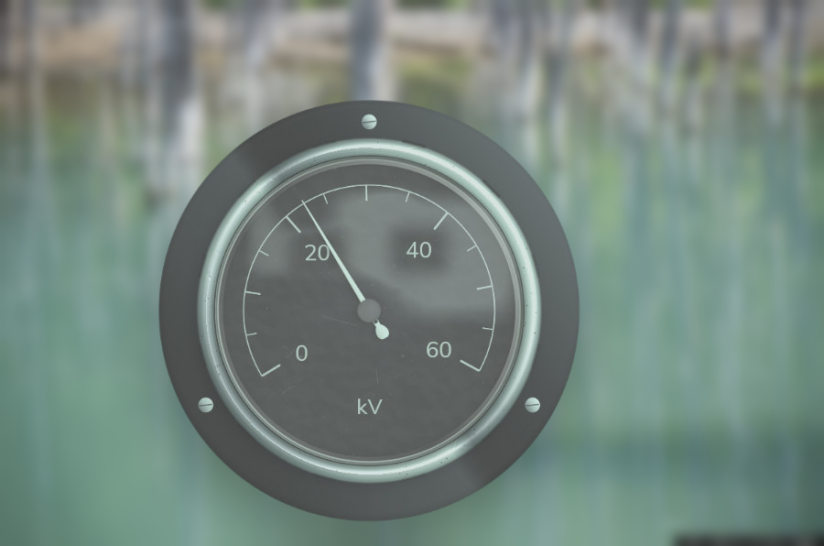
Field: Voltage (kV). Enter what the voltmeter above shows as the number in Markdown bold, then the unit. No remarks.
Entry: **22.5** kV
